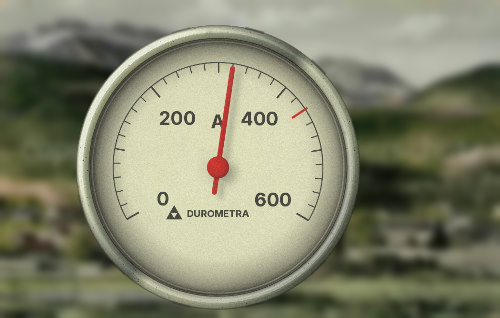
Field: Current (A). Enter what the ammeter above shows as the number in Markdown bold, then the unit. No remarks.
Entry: **320** A
